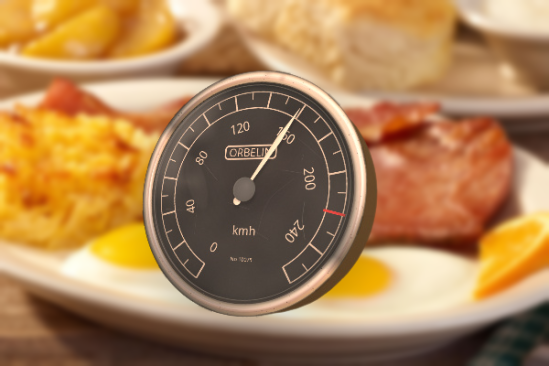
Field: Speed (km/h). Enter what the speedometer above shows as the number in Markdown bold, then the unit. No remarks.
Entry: **160** km/h
